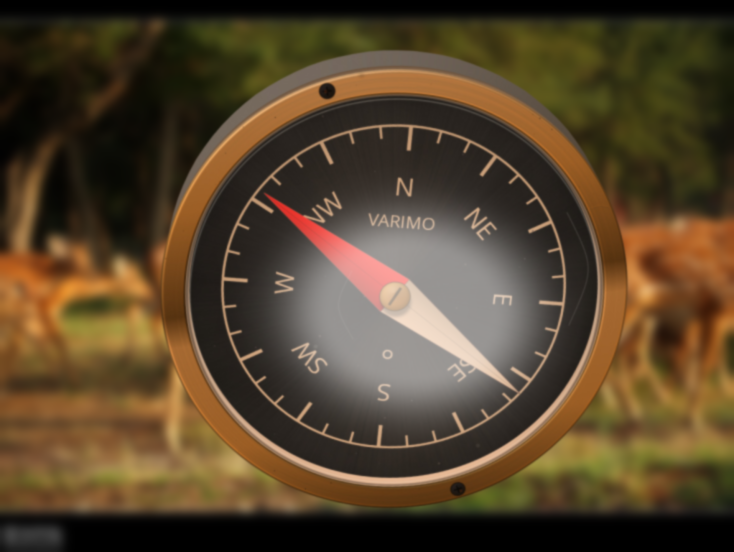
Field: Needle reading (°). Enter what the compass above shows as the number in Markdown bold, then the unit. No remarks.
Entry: **305** °
